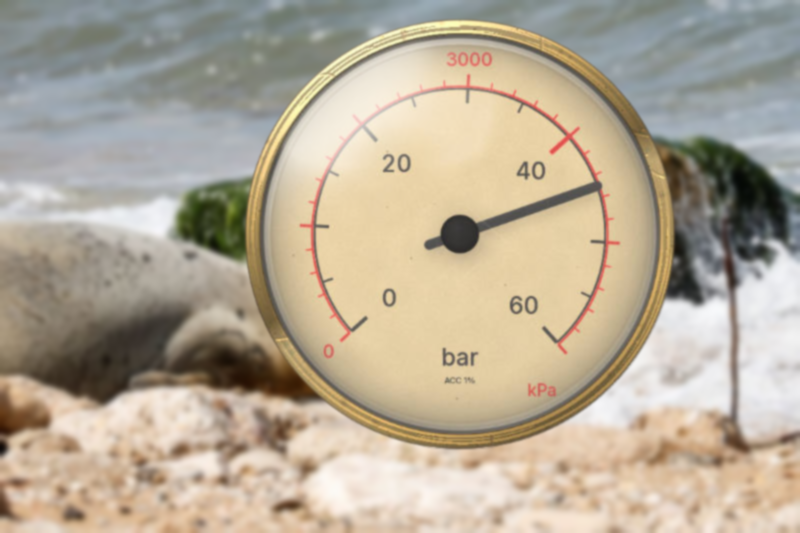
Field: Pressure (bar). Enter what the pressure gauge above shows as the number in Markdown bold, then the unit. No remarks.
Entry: **45** bar
